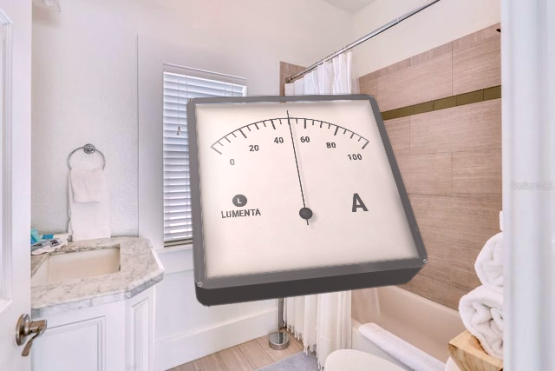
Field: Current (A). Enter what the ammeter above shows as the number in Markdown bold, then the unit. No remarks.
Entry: **50** A
